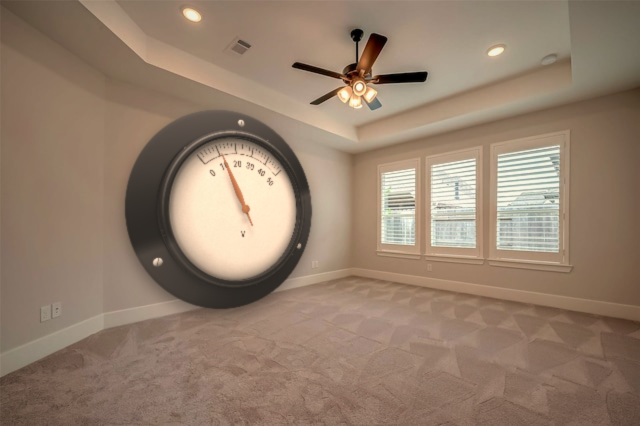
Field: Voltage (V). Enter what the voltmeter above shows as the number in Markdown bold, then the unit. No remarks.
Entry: **10** V
